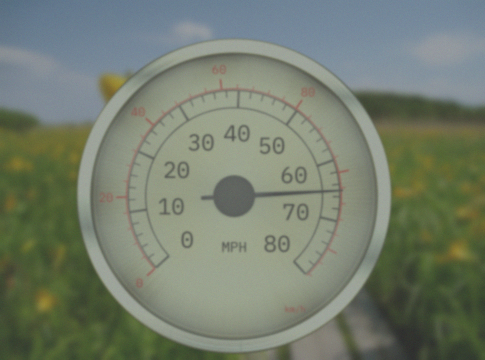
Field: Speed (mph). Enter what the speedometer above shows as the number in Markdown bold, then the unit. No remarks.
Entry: **65** mph
